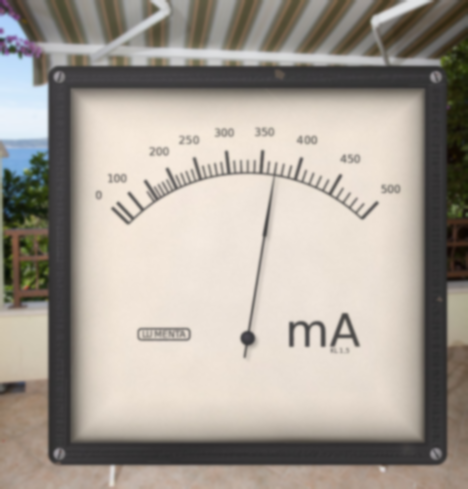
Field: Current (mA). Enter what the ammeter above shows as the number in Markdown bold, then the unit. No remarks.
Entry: **370** mA
